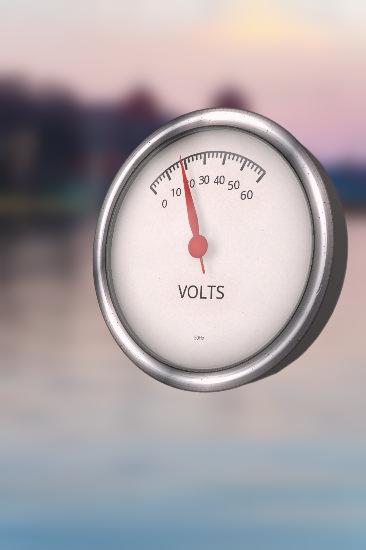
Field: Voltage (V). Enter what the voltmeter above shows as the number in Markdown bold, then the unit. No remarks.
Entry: **20** V
